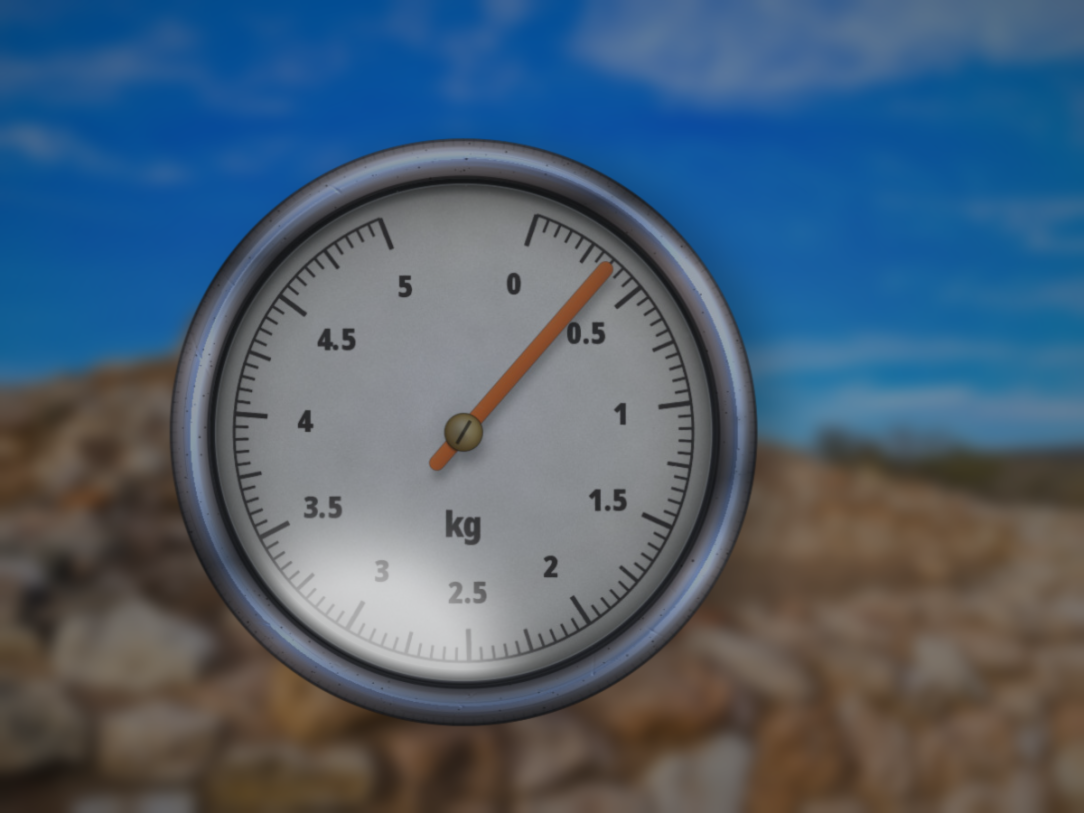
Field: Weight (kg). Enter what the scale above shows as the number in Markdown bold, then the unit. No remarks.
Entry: **0.35** kg
